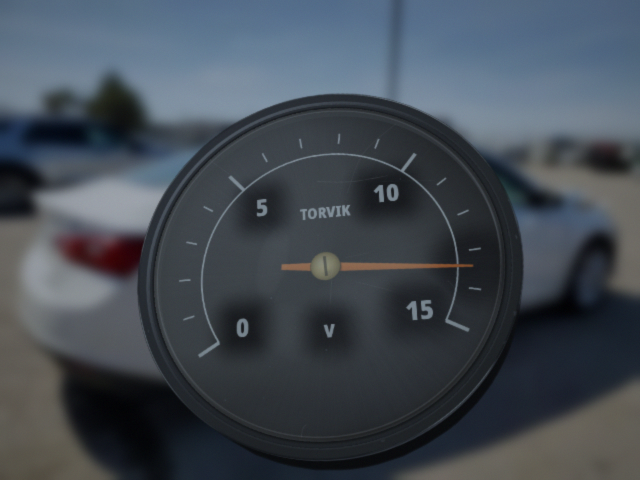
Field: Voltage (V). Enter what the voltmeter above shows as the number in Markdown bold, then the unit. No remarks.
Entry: **13.5** V
